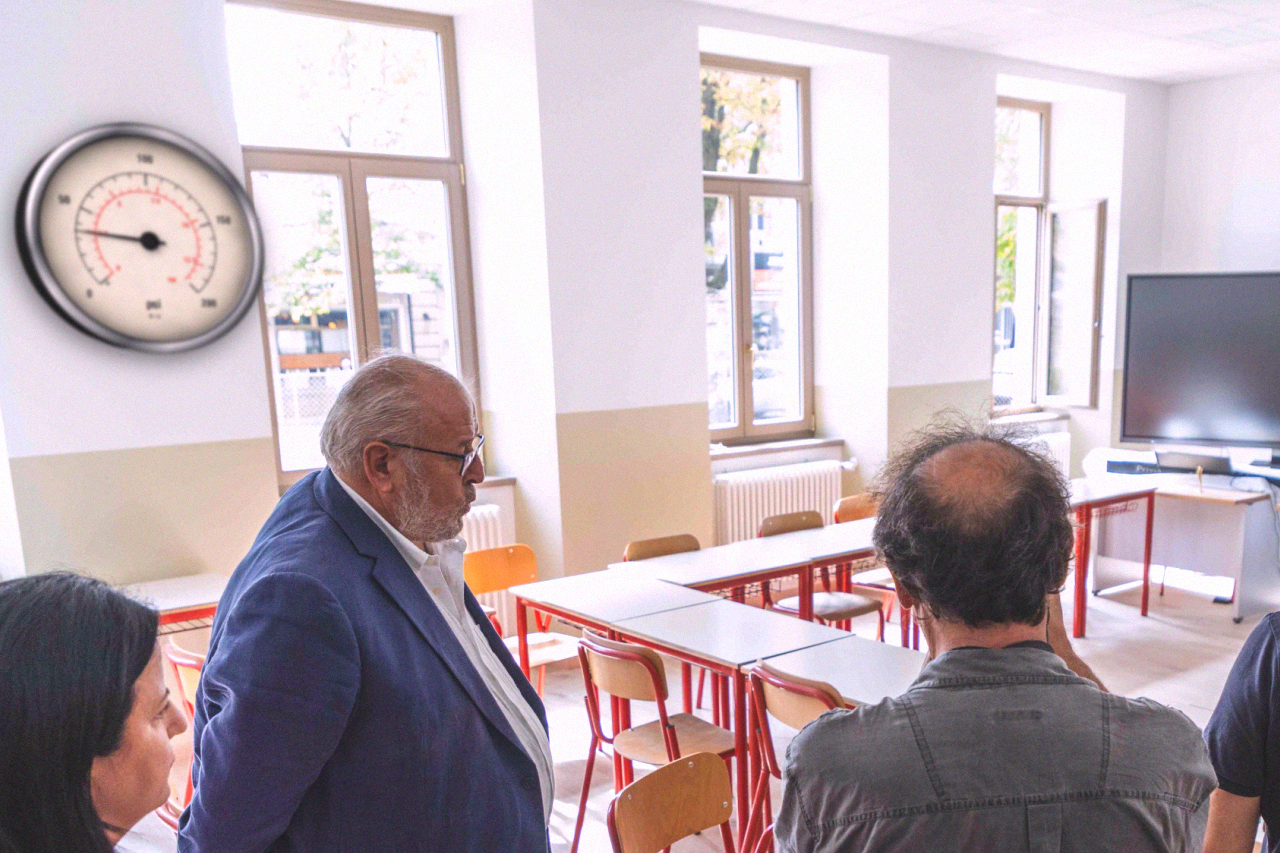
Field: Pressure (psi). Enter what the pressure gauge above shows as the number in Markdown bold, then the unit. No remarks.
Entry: **35** psi
